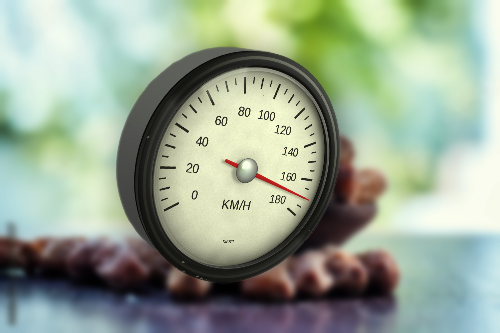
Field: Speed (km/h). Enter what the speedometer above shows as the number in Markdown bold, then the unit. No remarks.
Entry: **170** km/h
